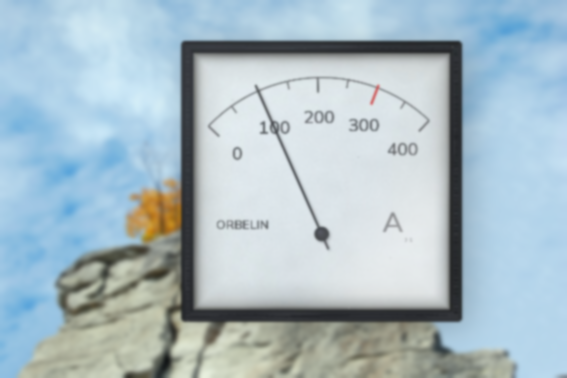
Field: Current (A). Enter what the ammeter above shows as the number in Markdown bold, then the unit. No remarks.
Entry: **100** A
